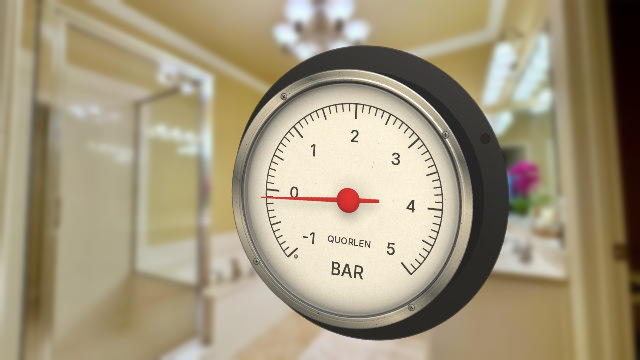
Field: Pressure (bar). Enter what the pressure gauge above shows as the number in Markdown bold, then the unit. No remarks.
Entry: **-0.1** bar
